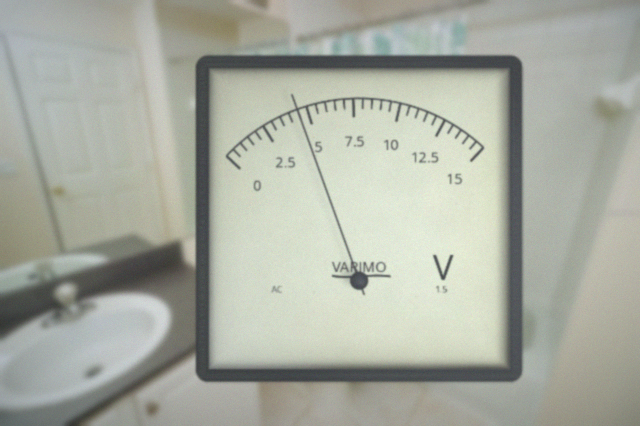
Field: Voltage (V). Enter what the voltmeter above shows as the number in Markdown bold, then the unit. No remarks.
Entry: **4.5** V
